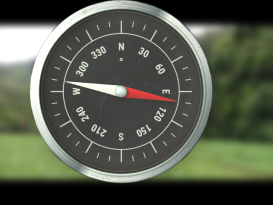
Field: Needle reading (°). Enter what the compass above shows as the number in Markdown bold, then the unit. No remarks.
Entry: **100** °
